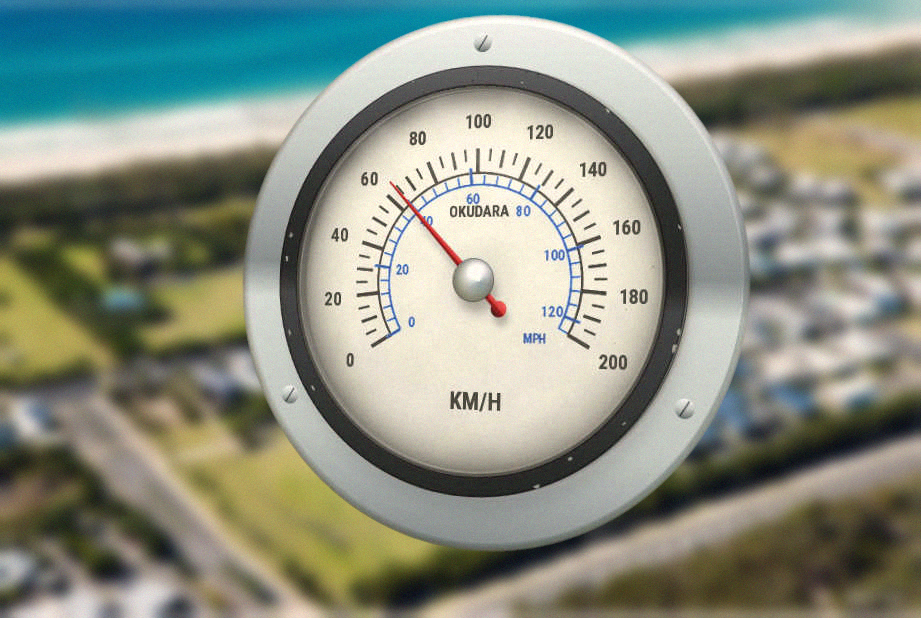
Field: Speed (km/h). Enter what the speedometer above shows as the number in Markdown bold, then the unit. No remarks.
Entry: **65** km/h
